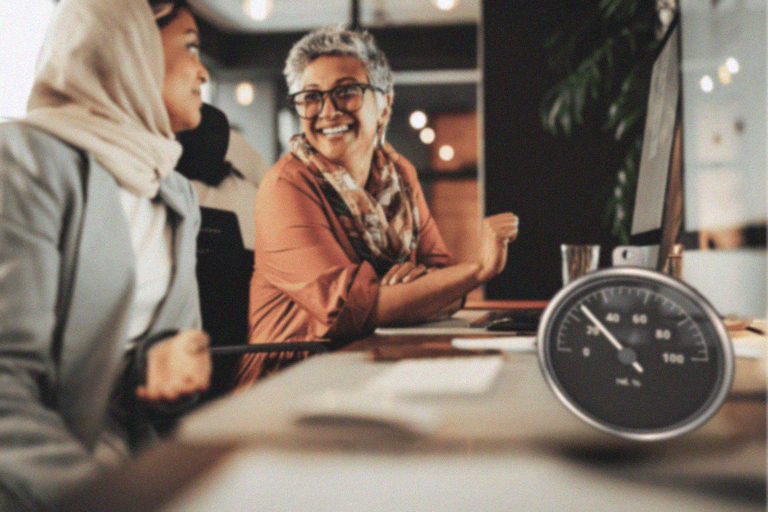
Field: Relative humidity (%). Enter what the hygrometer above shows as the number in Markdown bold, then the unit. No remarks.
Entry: **28** %
